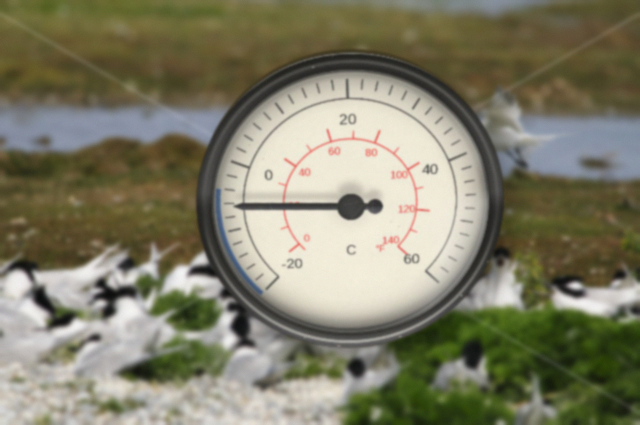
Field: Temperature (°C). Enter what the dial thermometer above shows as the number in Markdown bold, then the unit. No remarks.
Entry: **-6** °C
